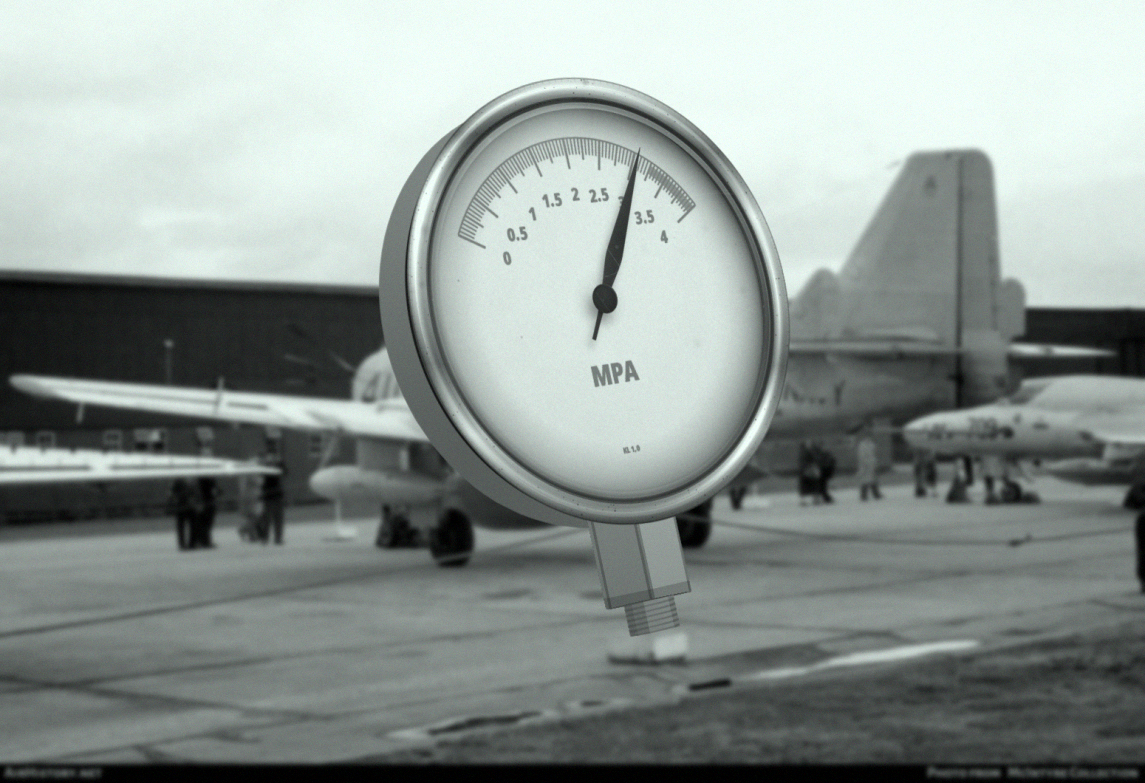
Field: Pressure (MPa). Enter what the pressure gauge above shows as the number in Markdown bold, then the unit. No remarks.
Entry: **3** MPa
